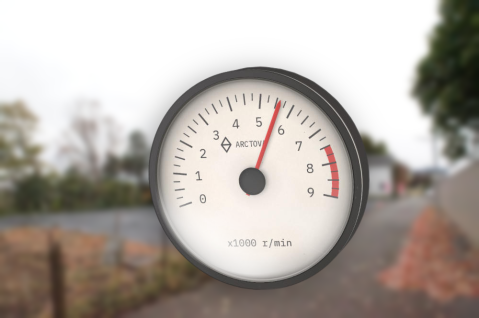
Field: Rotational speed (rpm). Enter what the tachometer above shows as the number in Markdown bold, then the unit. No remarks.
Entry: **5625** rpm
